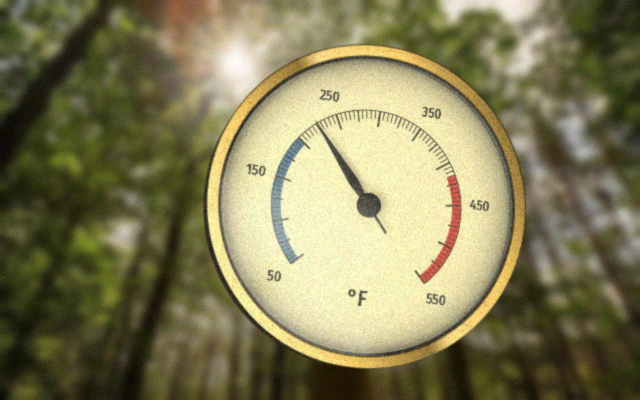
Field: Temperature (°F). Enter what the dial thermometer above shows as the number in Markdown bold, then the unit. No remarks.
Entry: **225** °F
